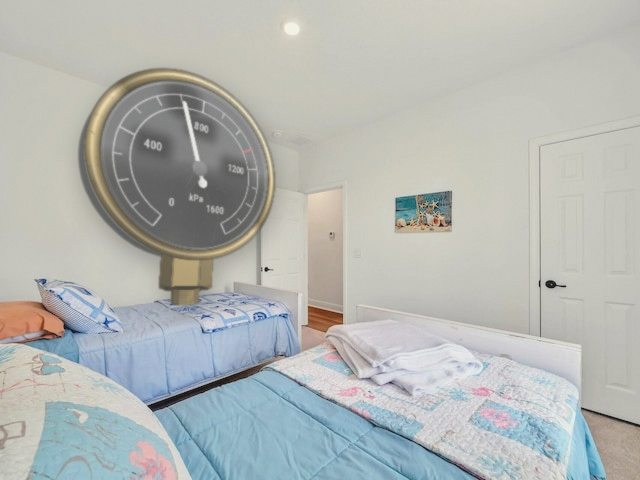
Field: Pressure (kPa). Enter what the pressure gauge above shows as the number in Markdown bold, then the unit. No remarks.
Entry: **700** kPa
